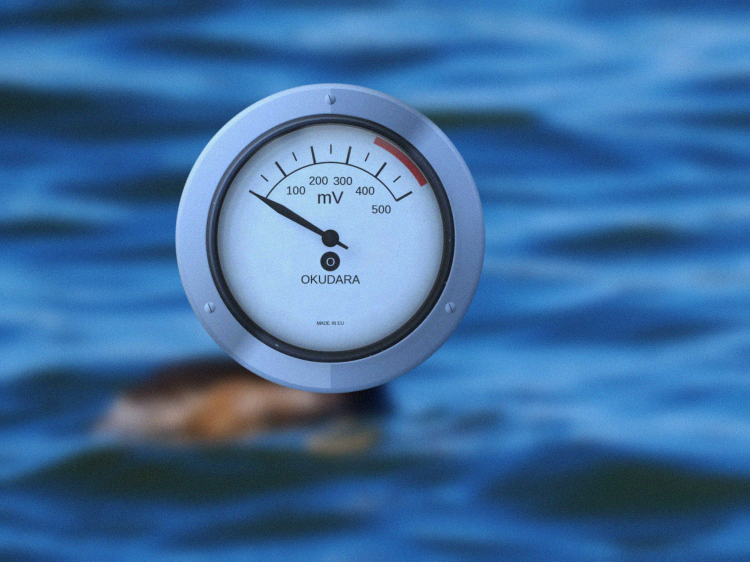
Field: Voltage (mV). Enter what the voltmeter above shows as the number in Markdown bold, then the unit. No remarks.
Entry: **0** mV
